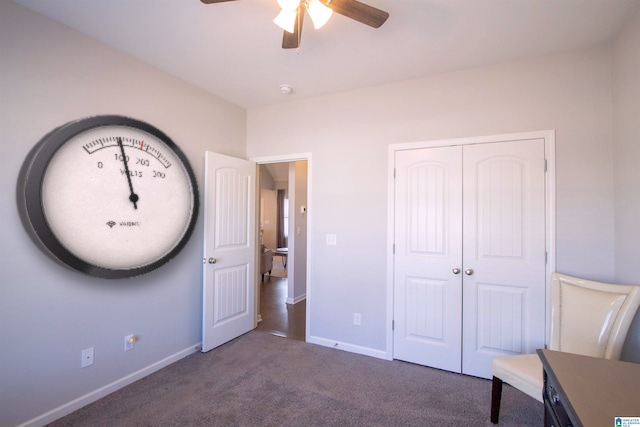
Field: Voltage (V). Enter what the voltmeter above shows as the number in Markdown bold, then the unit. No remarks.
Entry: **100** V
